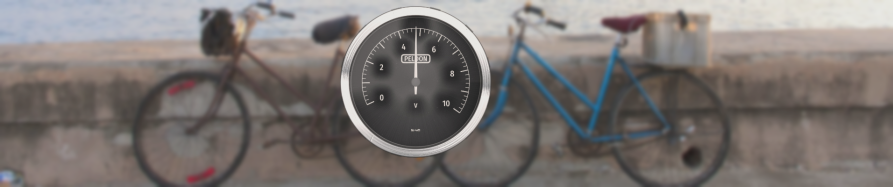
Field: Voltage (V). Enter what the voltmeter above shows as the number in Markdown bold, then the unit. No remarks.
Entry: **4.8** V
